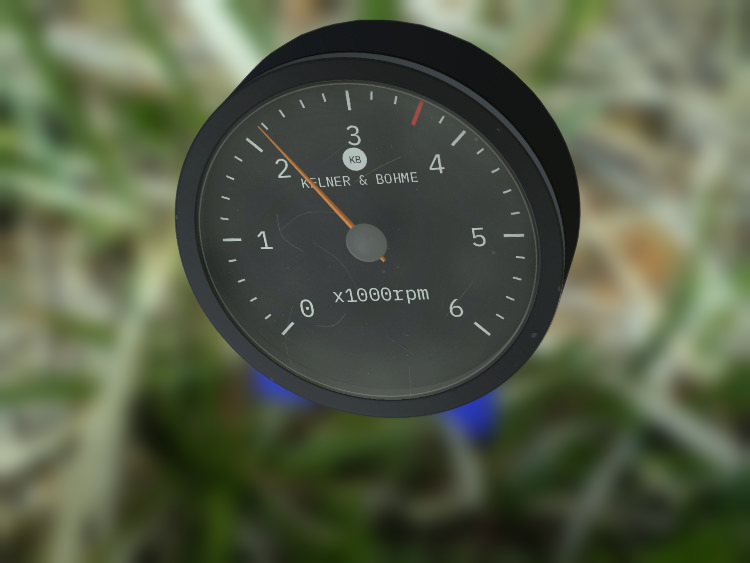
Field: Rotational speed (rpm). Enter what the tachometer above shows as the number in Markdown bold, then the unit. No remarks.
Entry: **2200** rpm
